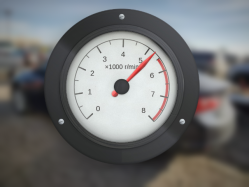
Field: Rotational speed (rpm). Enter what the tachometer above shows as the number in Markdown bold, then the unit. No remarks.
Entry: **5250** rpm
